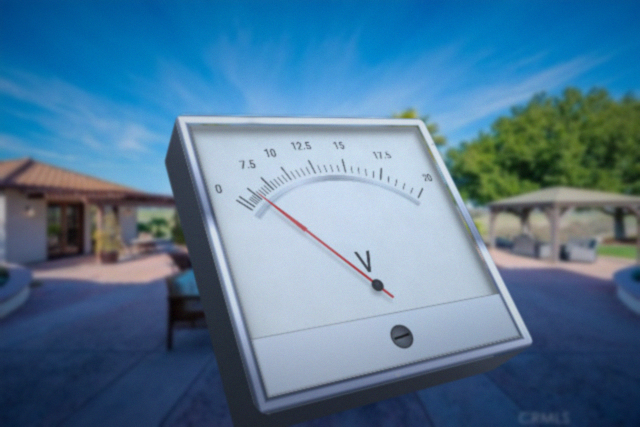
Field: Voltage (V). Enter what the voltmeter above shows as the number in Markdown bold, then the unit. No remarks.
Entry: **5** V
